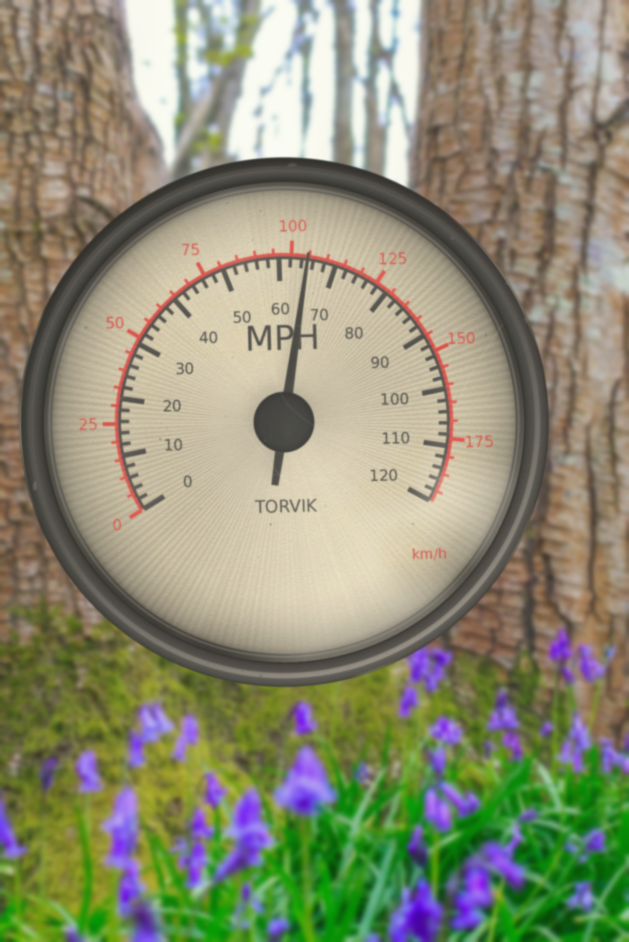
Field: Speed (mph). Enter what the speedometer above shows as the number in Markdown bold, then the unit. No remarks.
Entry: **65** mph
